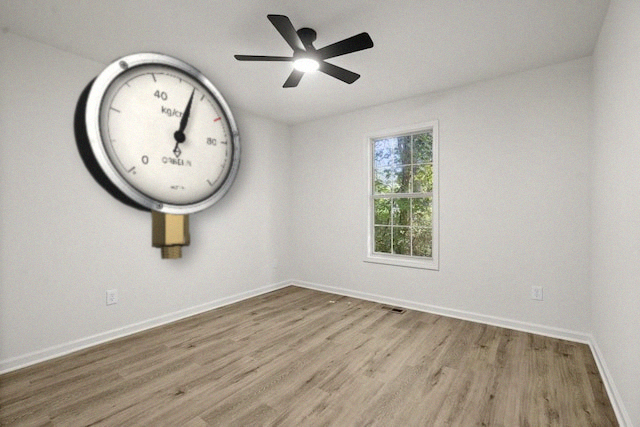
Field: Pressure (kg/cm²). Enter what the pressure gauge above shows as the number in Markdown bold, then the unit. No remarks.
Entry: **55** kg/cm²
